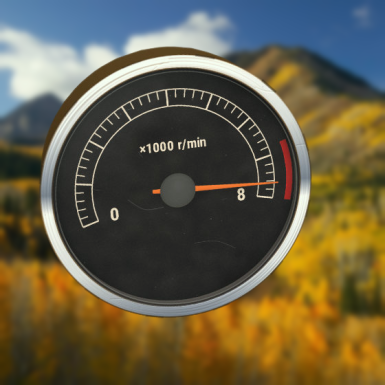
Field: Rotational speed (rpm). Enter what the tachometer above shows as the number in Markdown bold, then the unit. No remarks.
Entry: **7600** rpm
